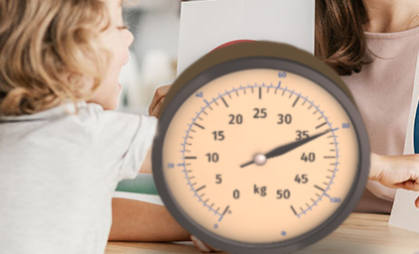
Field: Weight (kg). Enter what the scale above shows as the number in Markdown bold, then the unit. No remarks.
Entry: **36** kg
